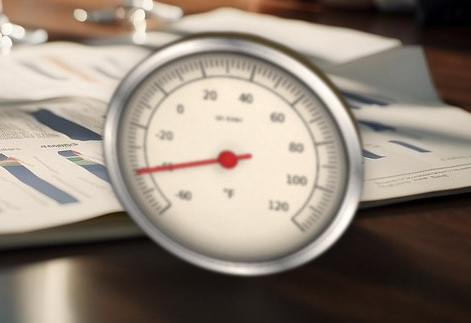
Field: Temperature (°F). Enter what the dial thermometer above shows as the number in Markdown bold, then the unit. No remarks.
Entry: **-40** °F
